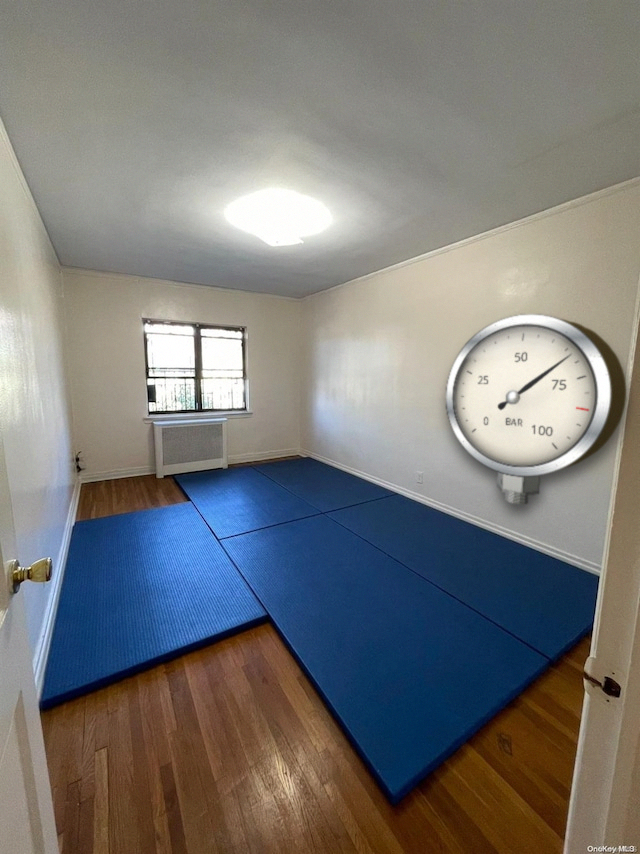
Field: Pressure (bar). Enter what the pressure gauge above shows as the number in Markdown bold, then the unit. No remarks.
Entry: **67.5** bar
